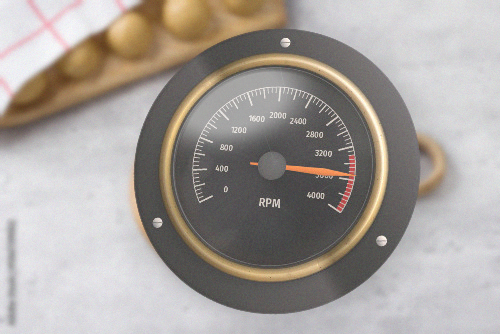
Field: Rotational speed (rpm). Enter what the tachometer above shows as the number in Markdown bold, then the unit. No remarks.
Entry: **3550** rpm
